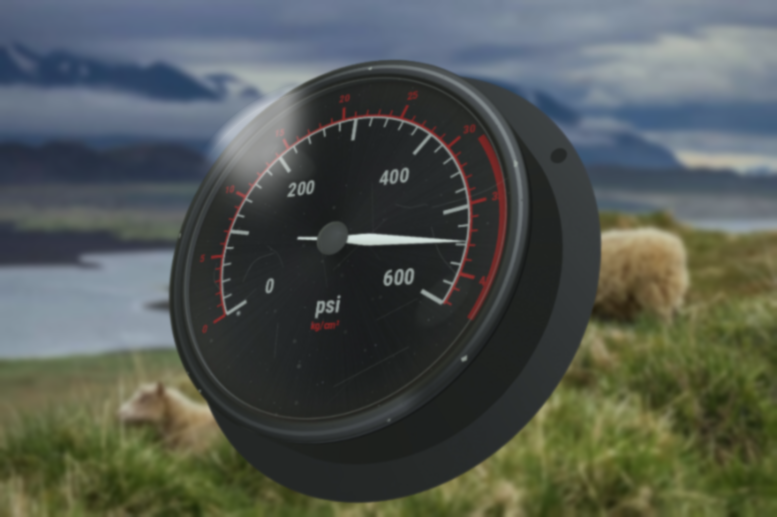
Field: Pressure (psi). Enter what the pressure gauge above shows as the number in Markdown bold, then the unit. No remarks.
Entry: **540** psi
